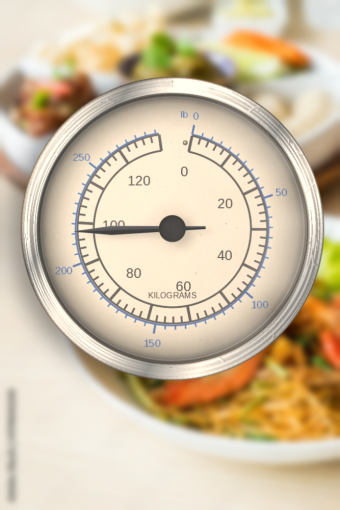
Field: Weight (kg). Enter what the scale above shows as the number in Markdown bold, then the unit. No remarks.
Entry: **98** kg
